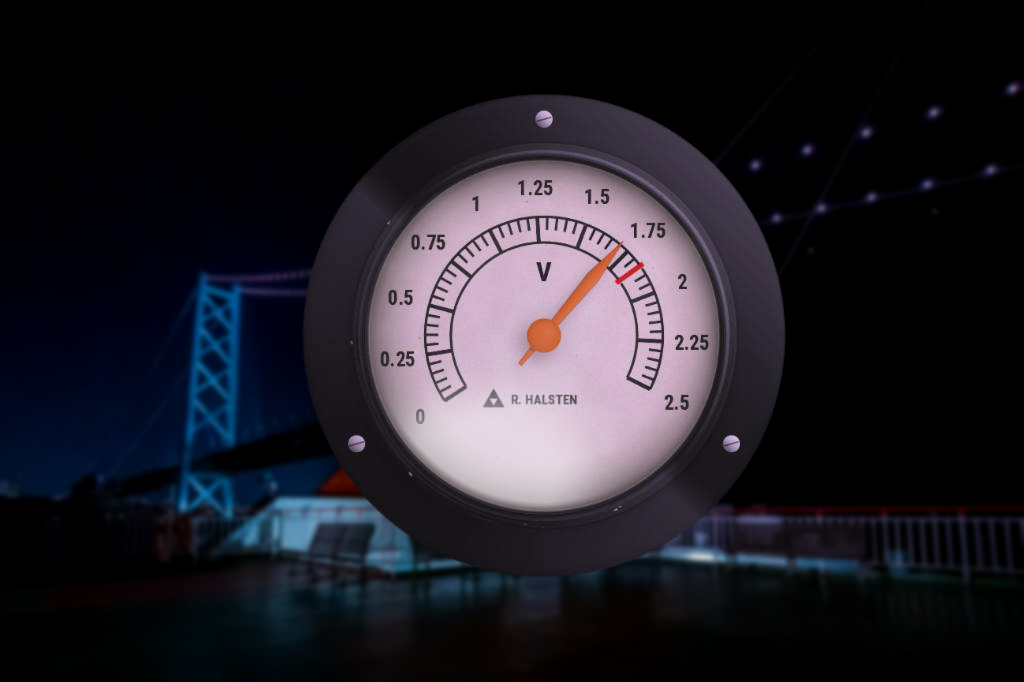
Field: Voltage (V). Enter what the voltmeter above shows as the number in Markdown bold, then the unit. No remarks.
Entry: **1.7** V
